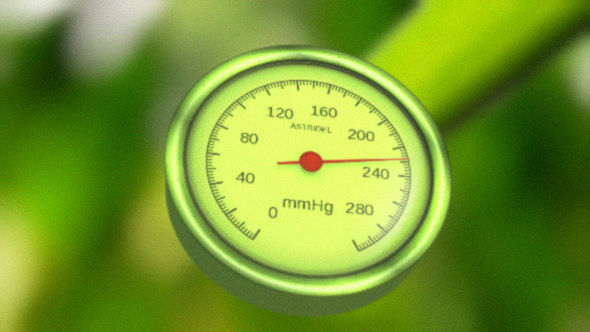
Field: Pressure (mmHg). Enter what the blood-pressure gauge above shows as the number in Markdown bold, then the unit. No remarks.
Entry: **230** mmHg
